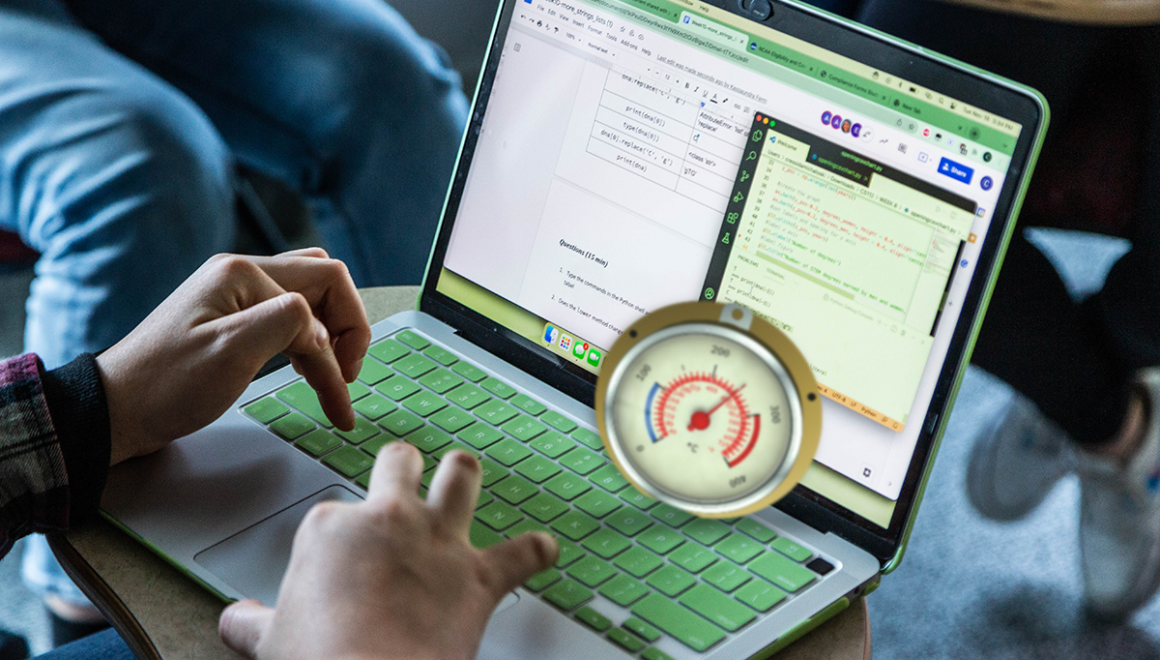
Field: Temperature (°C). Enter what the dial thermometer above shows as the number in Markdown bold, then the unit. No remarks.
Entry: **250** °C
